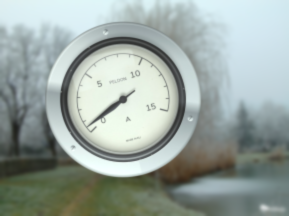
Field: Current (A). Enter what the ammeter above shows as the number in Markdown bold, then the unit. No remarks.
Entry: **0.5** A
